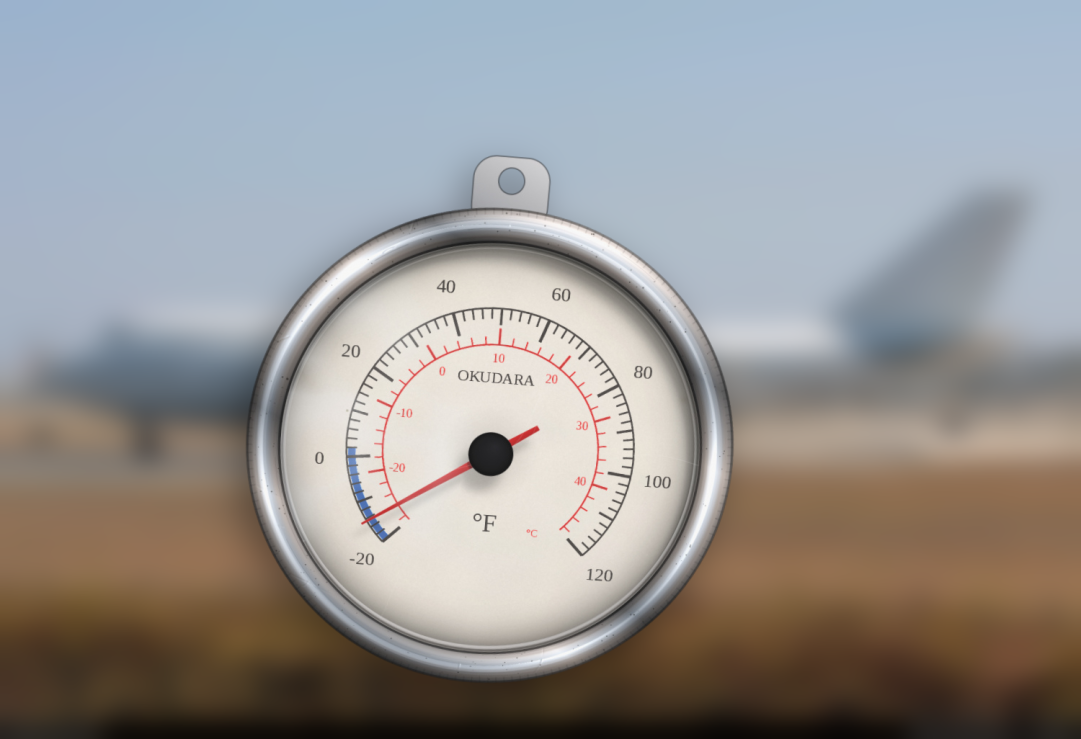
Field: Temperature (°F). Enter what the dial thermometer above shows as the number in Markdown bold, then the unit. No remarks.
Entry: **-14** °F
